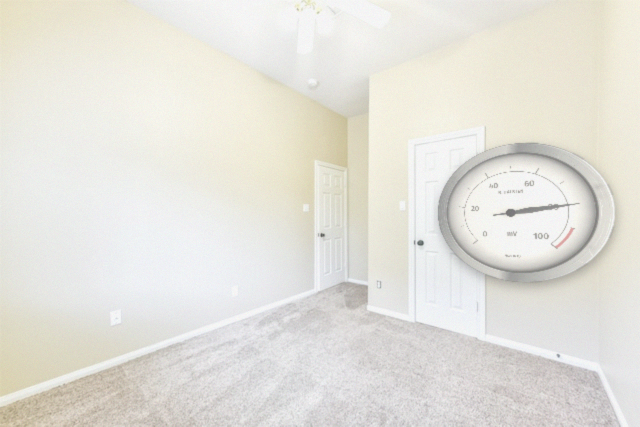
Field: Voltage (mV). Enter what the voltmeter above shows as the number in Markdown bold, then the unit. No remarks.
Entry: **80** mV
